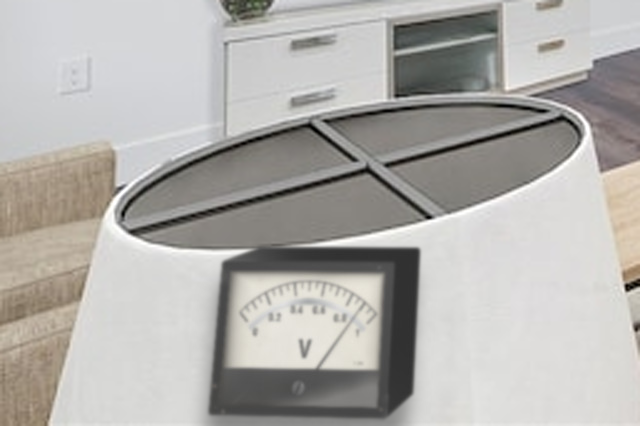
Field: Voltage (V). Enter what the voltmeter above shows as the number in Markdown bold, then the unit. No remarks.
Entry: **0.9** V
